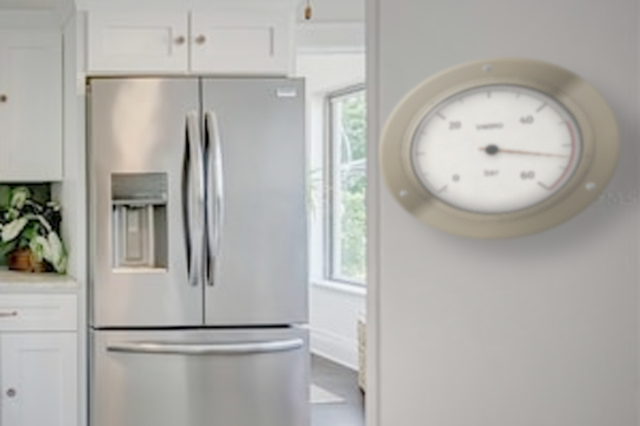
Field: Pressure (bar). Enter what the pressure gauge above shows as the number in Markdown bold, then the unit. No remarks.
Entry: **52.5** bar
